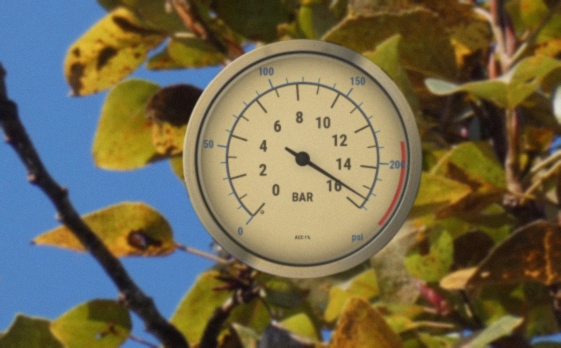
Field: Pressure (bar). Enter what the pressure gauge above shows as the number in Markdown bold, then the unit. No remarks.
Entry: **15.5** bar
